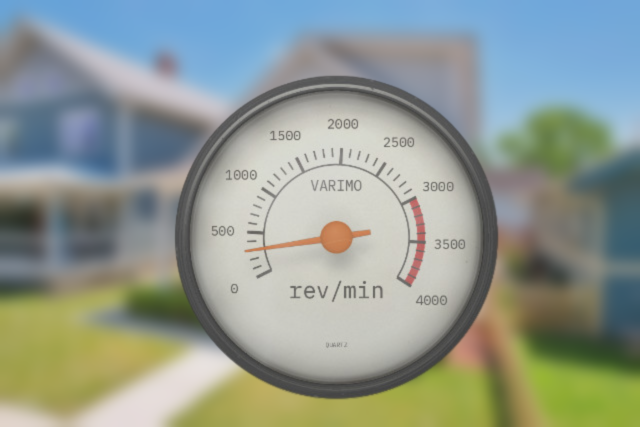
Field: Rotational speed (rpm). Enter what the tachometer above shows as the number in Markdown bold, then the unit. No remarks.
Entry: **300** rpm
